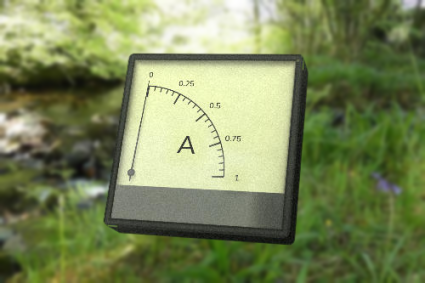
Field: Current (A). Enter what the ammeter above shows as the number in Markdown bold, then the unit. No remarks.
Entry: **0** A
